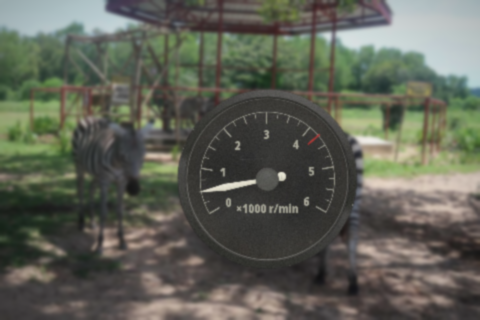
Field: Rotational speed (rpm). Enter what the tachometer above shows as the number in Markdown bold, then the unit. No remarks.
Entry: **500** rpm
